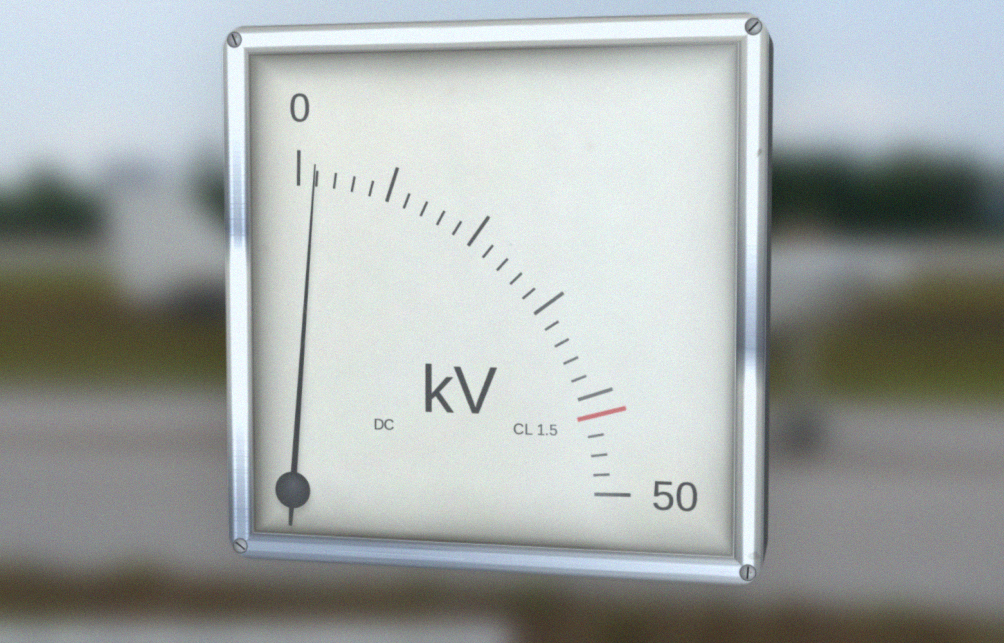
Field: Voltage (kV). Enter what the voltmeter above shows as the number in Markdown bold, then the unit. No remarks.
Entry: **2** kV
